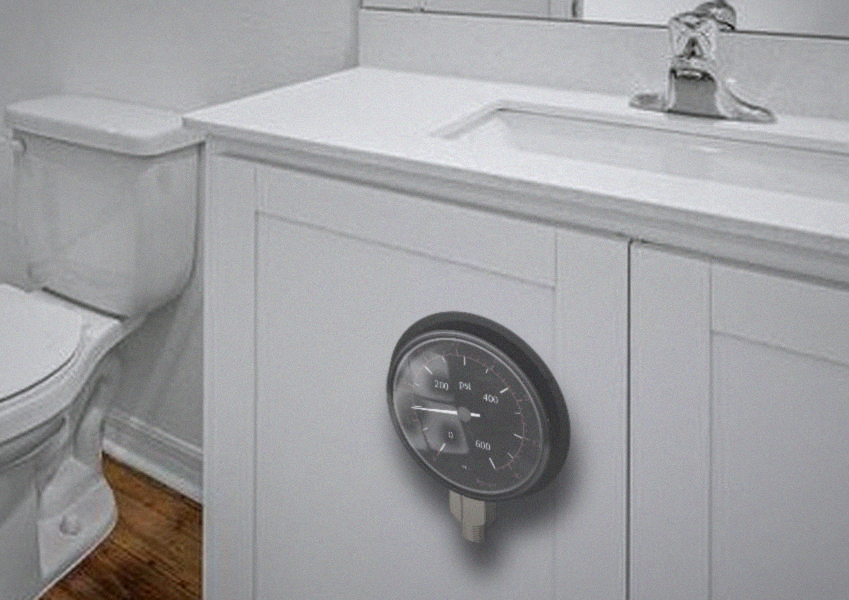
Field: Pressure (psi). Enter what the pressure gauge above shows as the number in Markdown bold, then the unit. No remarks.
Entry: **100** psi
